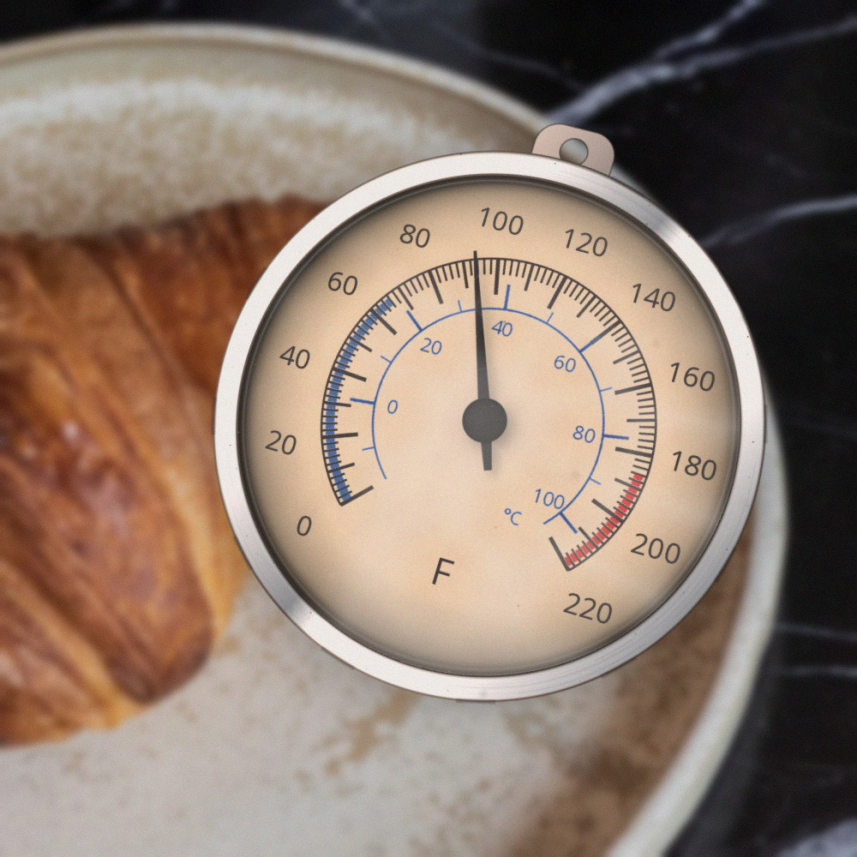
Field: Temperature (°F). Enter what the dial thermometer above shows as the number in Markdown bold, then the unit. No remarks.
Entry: **94** °F
